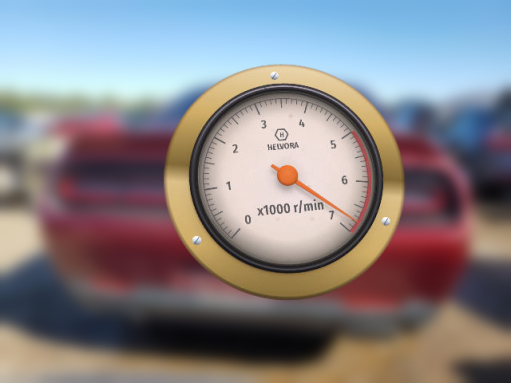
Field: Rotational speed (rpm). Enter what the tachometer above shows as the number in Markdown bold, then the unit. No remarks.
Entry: **6800** rpm
